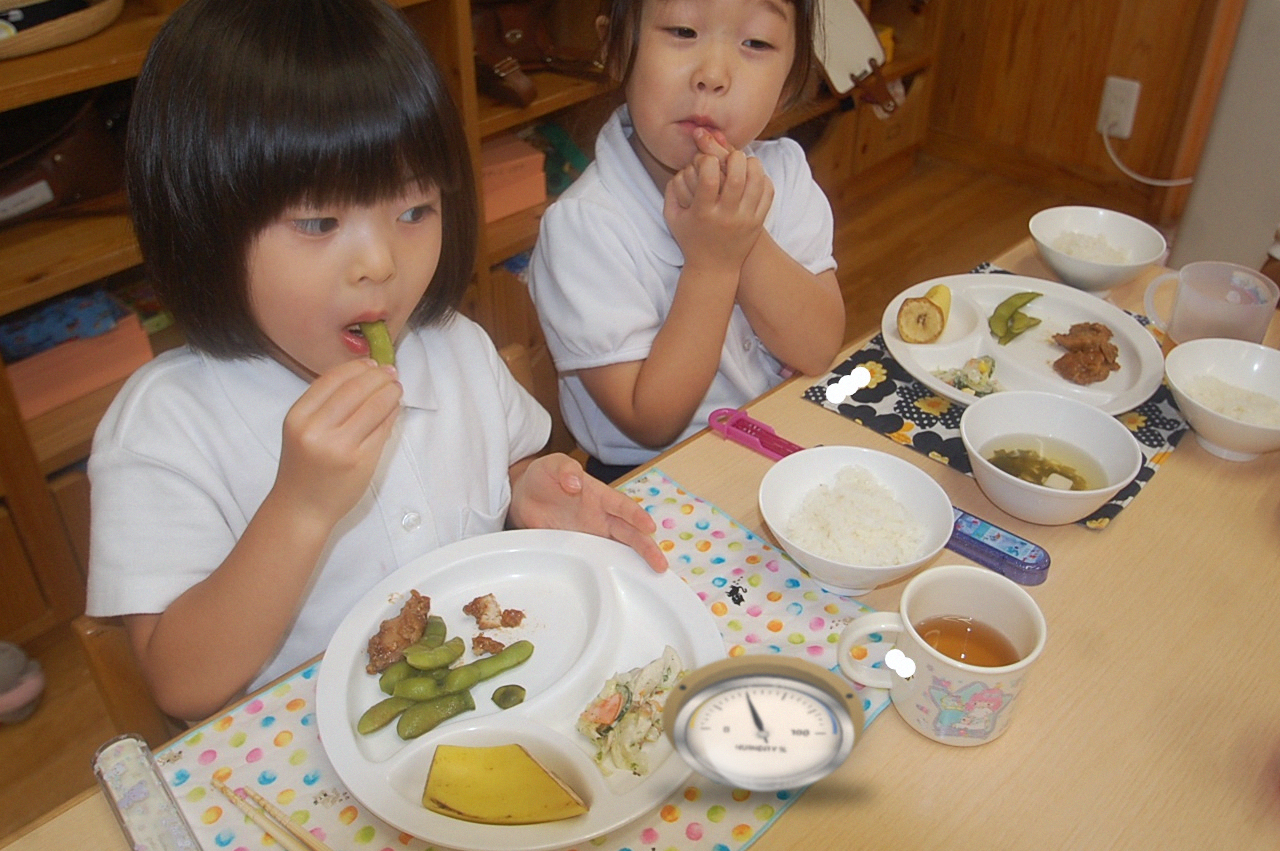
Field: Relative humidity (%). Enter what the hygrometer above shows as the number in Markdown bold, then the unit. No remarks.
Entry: **40** %
